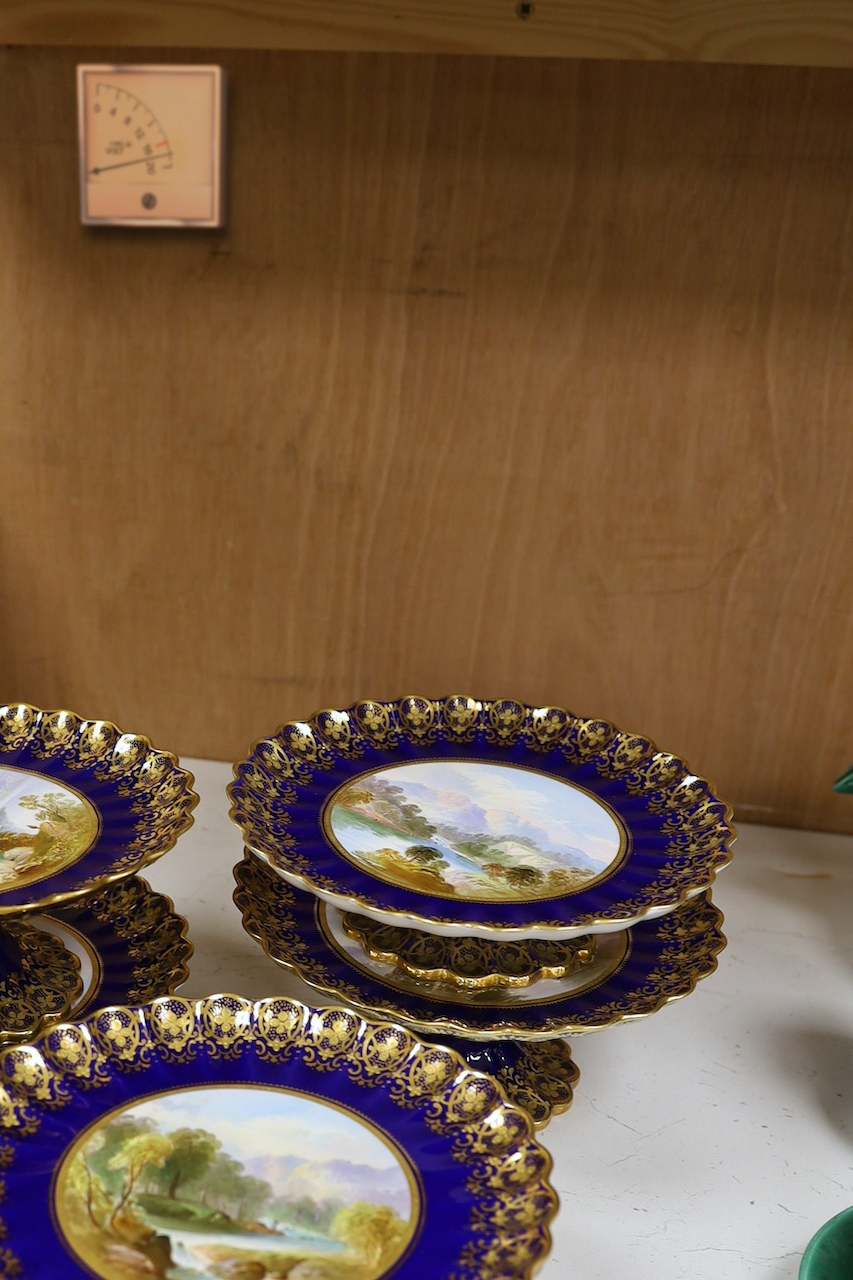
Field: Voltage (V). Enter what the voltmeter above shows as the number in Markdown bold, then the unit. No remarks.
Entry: **18** V
